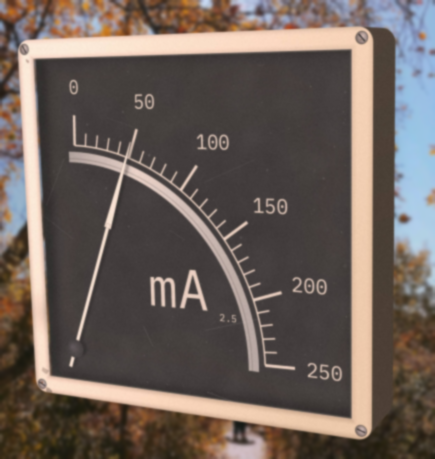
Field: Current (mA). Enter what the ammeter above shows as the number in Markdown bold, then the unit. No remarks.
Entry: **50** mA
